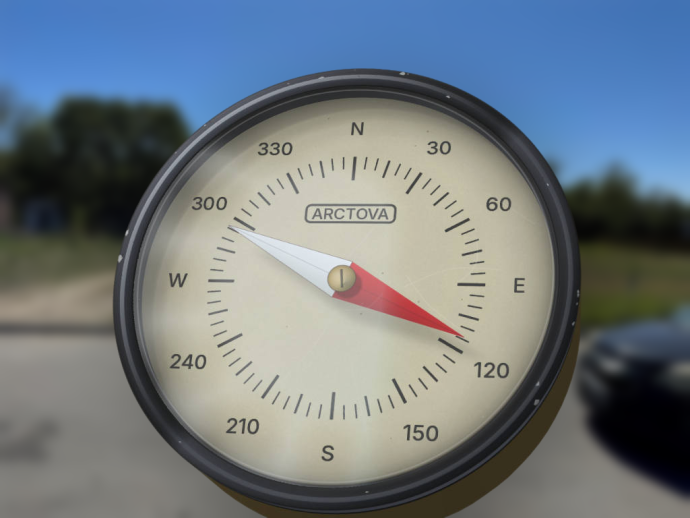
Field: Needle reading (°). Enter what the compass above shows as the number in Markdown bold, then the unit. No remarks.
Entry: **115** °
